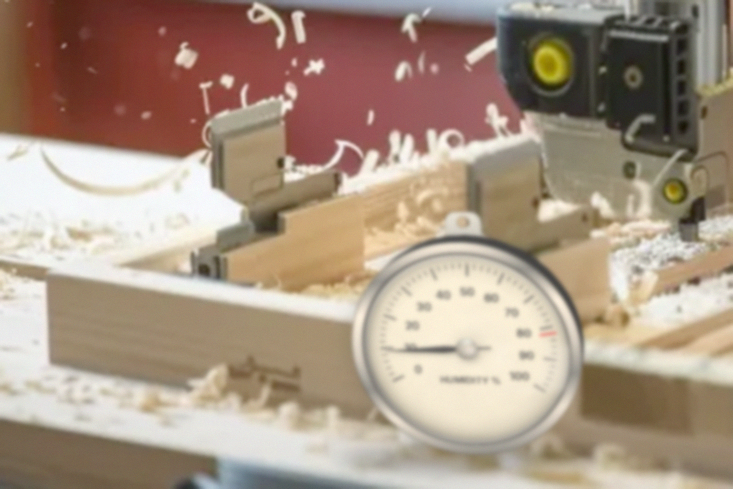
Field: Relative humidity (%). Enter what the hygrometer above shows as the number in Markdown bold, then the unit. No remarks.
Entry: **10** %
